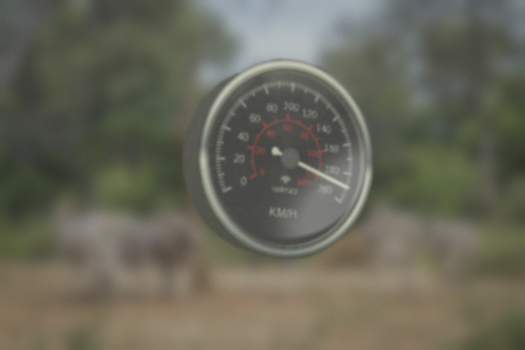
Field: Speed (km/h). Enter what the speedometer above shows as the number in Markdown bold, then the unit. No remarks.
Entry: **190** km/h
